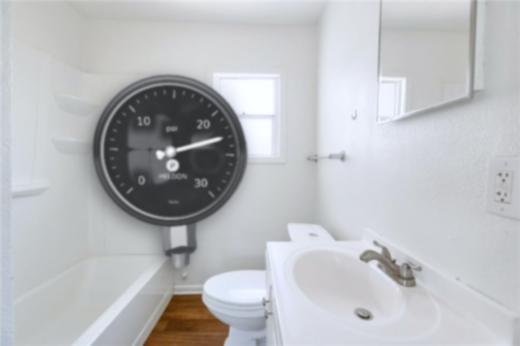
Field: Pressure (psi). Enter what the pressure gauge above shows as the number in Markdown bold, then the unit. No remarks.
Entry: **23** psi
